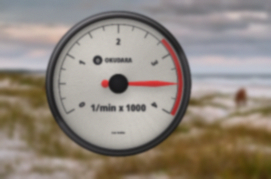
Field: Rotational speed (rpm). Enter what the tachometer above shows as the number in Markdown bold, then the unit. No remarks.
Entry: **3500** rpm
